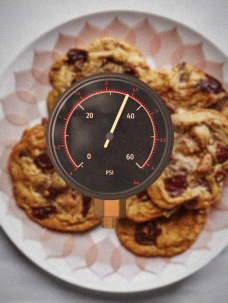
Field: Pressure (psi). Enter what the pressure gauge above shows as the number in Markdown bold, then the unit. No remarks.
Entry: **35** psi
